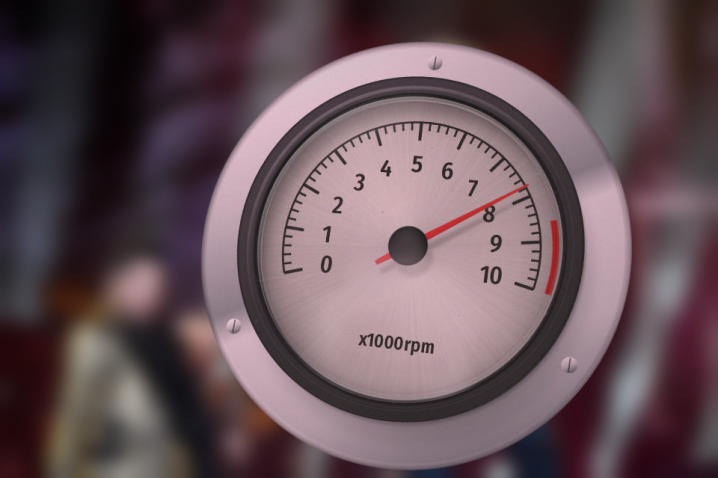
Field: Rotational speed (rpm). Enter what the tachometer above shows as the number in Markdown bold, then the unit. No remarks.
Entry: **7800** rpm
